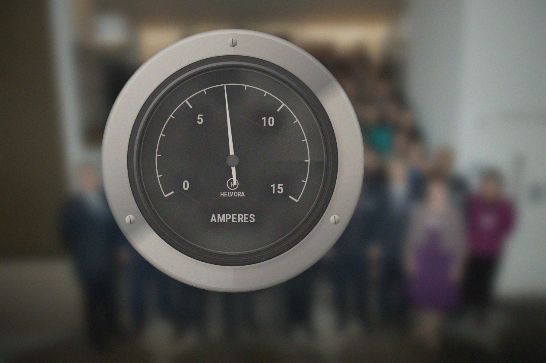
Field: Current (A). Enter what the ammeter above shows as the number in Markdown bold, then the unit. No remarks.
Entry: **7** A
